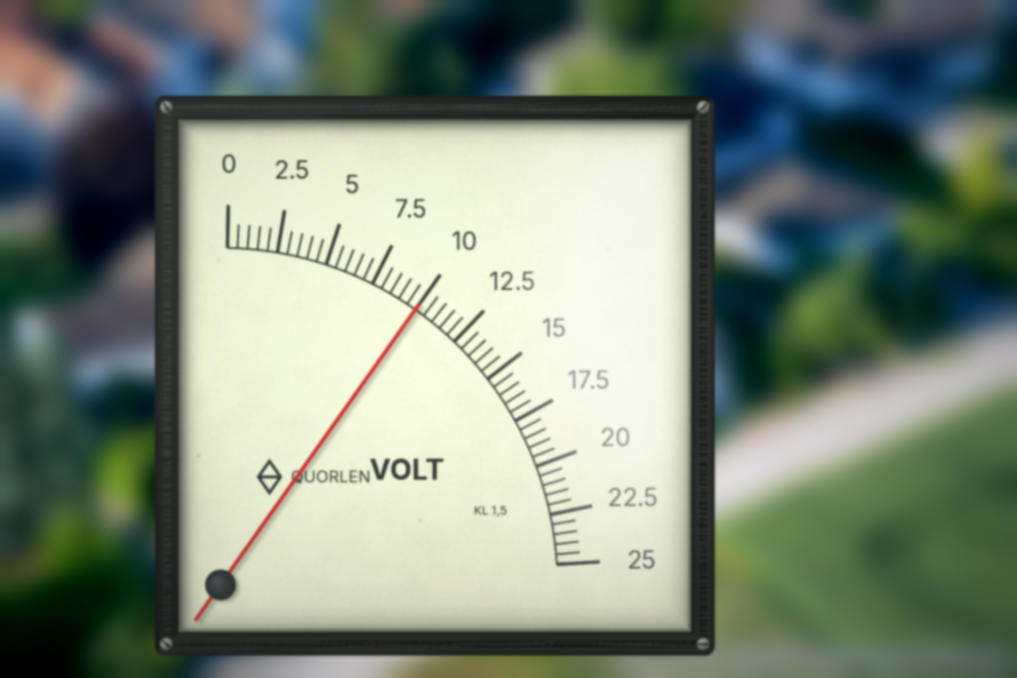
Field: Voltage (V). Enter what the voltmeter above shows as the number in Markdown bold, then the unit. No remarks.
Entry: **10** V
